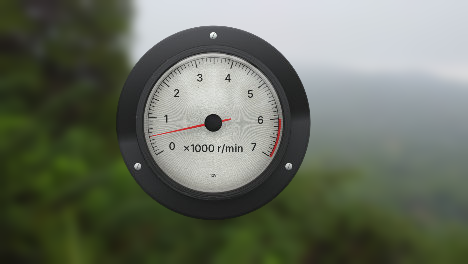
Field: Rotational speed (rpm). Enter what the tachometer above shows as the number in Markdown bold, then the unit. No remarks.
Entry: **500** rpm
